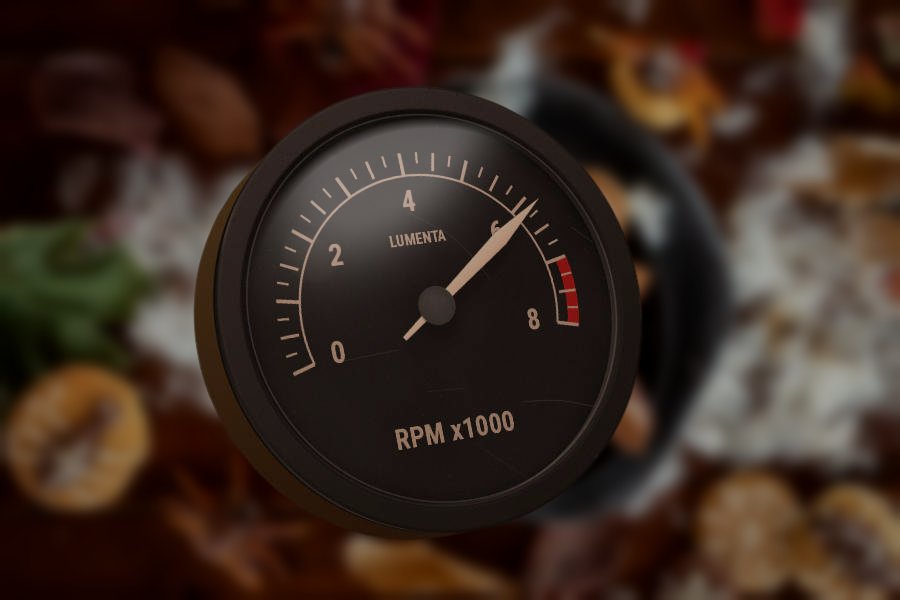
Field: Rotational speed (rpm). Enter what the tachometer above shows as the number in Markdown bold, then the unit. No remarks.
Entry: **6125** rpm
